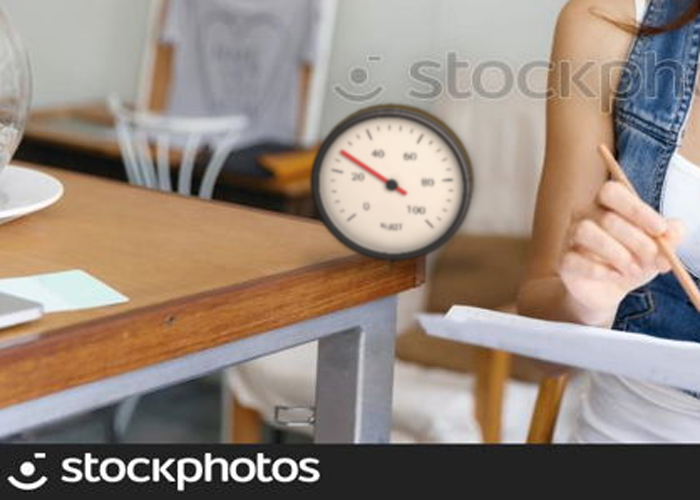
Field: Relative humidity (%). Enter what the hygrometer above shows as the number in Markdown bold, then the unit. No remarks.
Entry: **28** %
